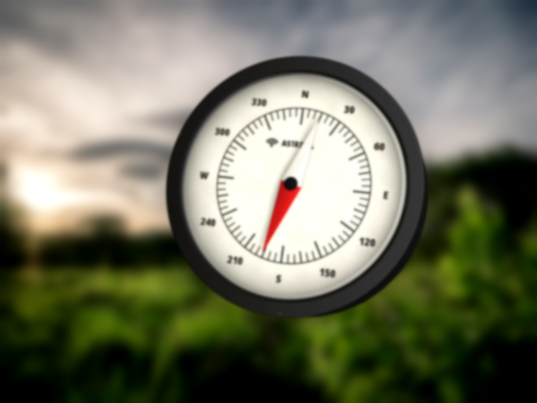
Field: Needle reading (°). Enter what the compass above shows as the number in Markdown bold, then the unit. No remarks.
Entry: **195** °
